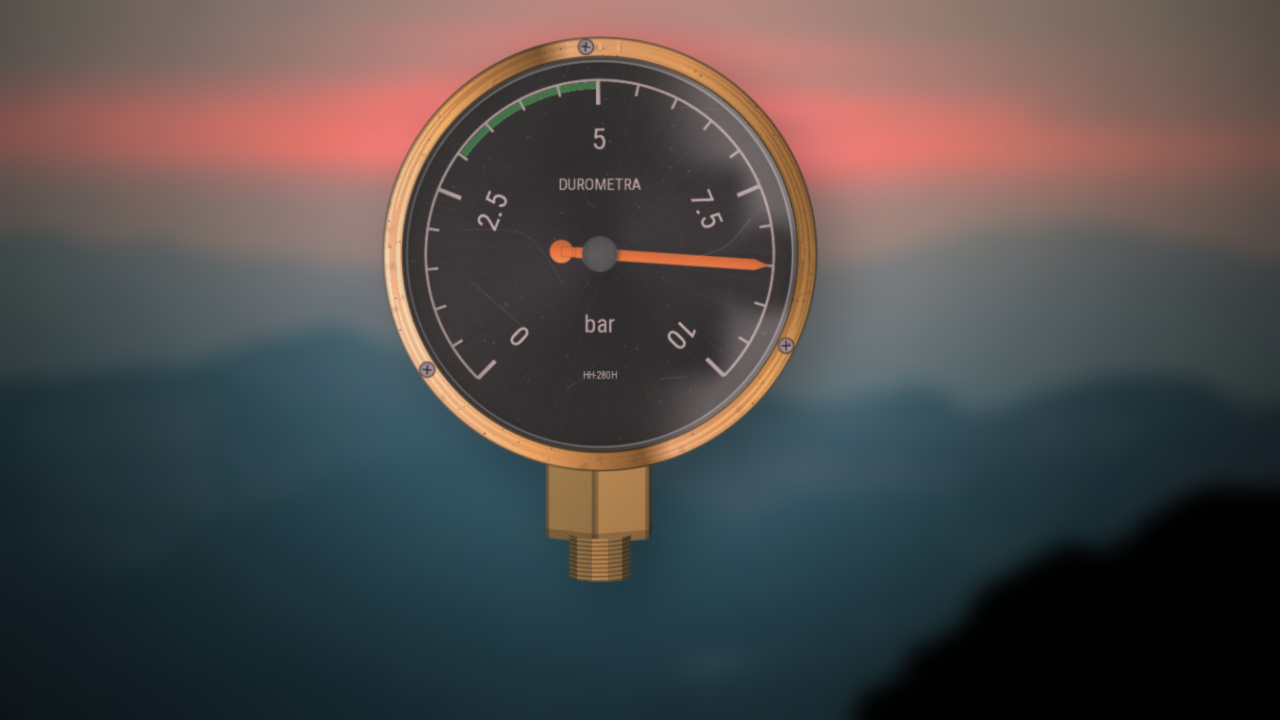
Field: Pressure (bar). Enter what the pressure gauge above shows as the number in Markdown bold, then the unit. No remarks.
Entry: **8.5** bar
